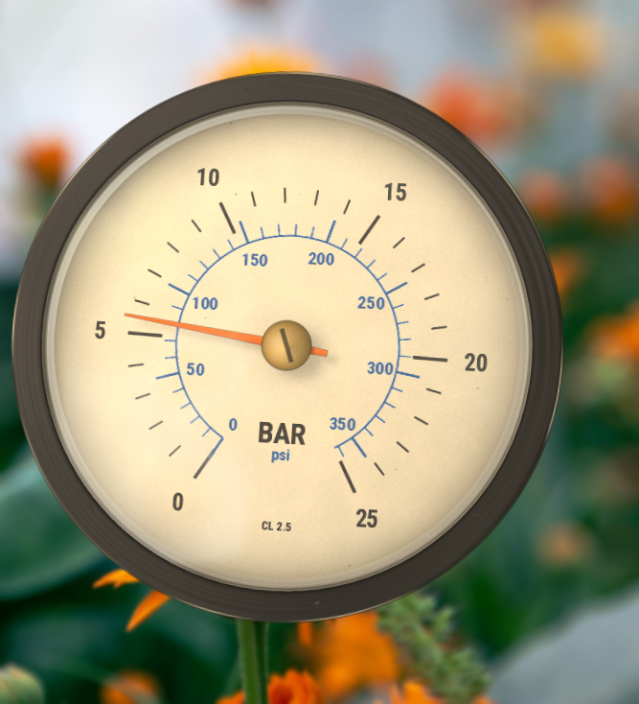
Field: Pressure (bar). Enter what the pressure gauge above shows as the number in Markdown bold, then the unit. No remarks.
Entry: **5.5** bar
